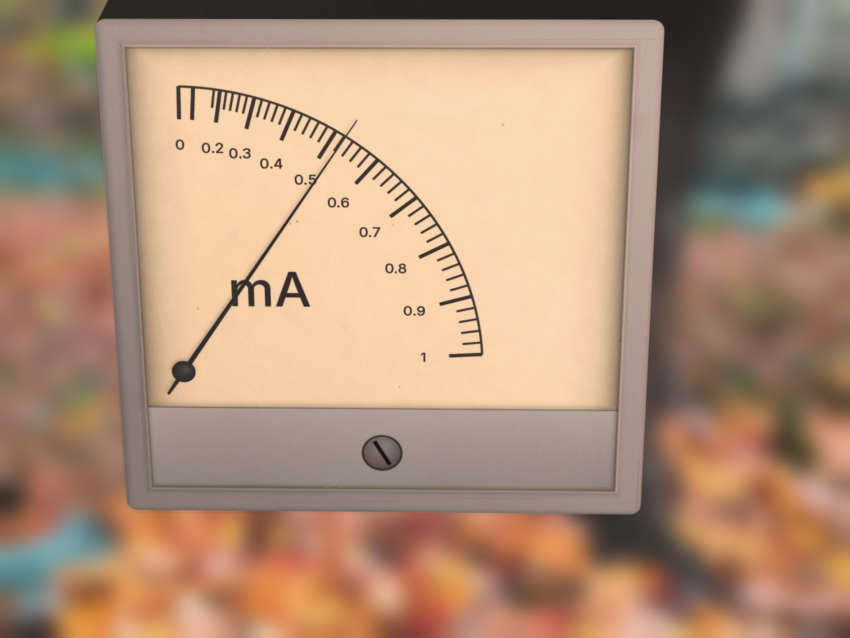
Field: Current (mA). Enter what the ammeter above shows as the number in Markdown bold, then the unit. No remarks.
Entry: **0.52** mA
